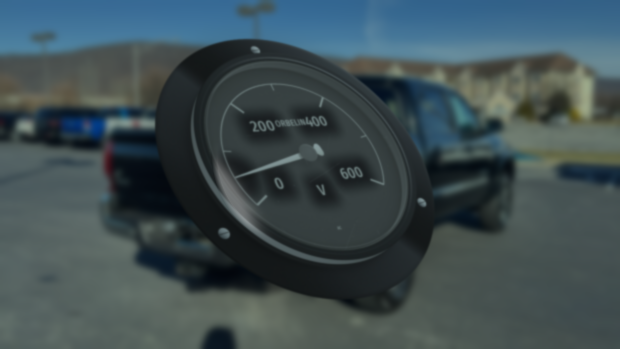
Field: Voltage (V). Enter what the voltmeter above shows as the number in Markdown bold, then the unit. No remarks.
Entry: **50** V
